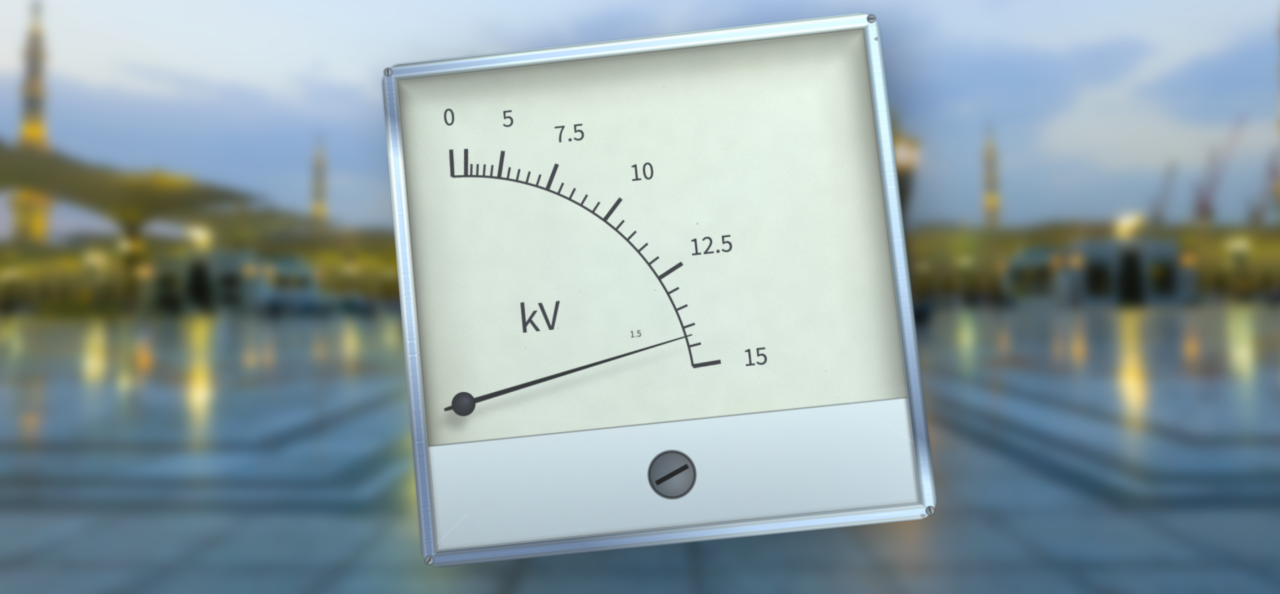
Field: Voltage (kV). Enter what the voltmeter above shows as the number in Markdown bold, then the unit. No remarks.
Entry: **14.25** kV
